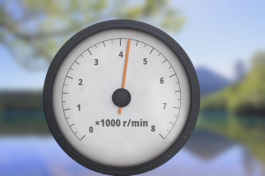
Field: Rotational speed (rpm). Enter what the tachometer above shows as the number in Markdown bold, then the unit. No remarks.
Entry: **4250** rpm
